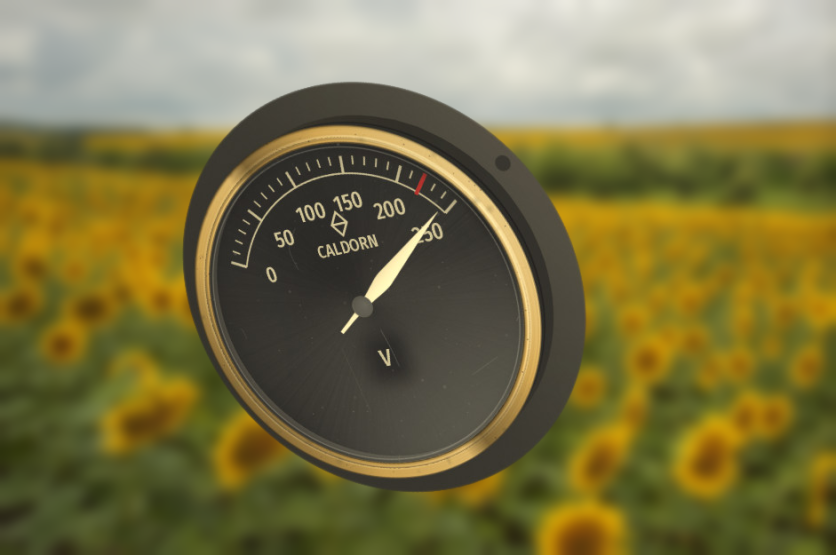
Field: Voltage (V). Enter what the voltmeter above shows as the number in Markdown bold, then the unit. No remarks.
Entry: **245** V
